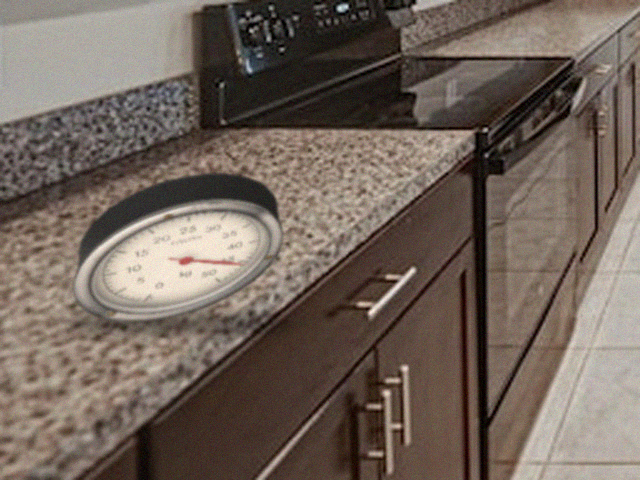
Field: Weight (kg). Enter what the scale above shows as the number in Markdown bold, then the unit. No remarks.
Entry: **45** kg
